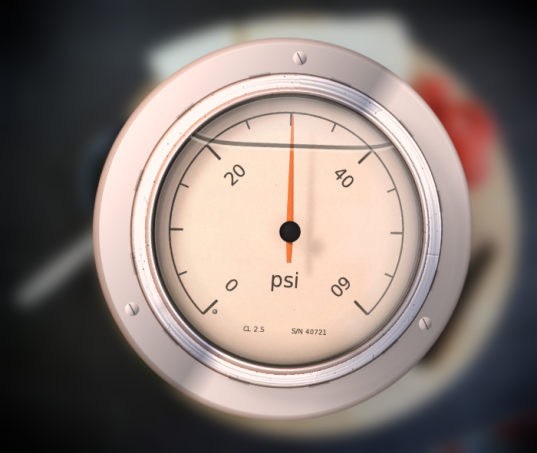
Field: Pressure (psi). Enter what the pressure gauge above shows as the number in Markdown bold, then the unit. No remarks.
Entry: **30** psi
